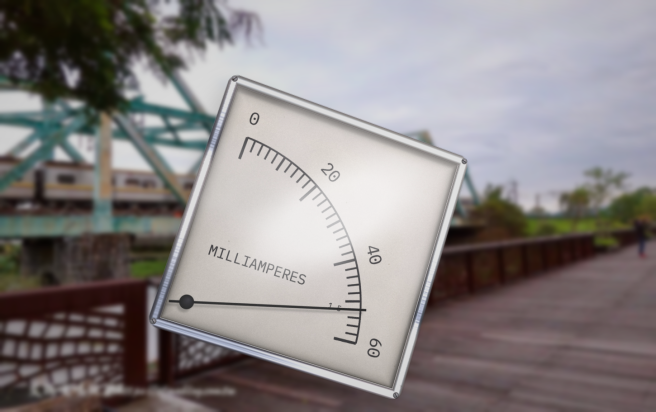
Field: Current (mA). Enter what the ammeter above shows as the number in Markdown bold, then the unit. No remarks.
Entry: **52** mA
